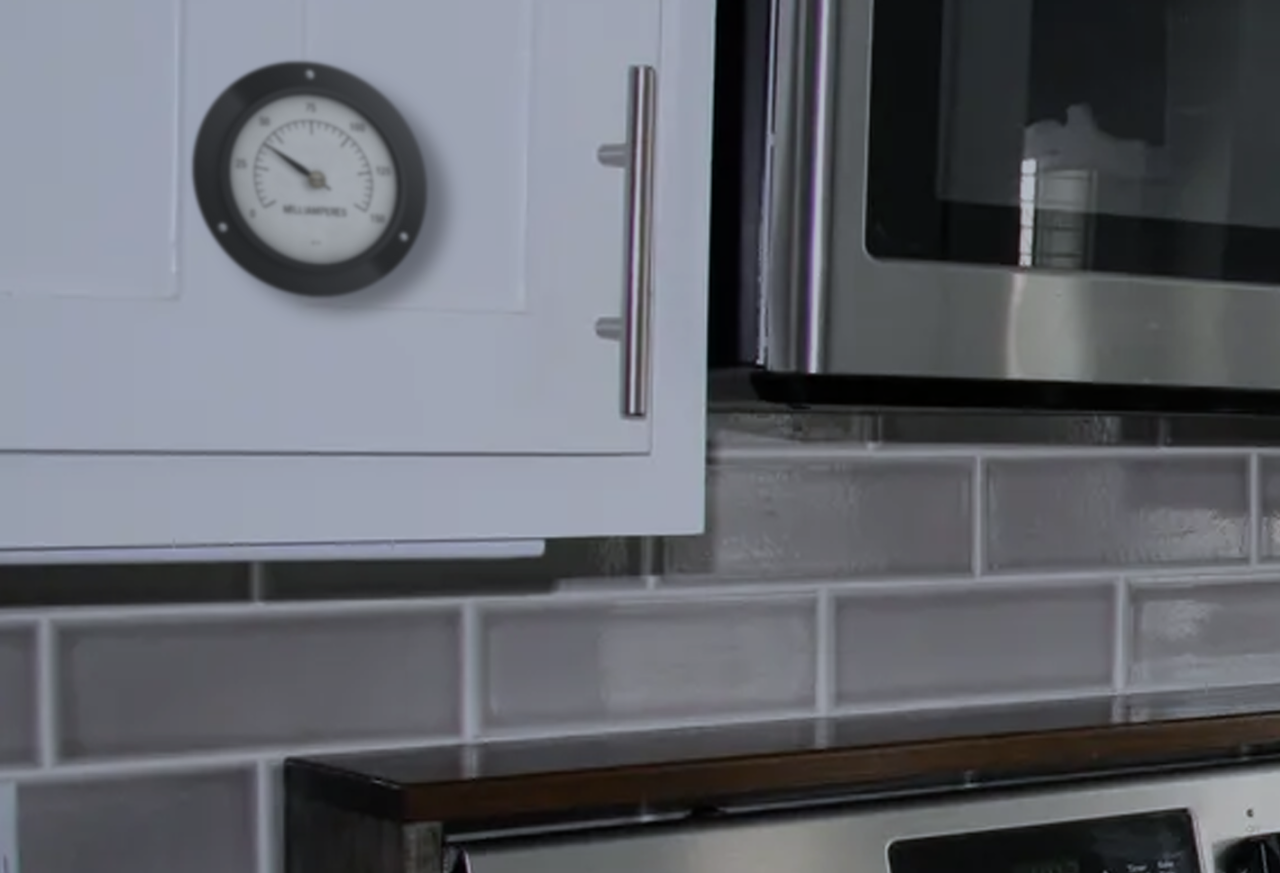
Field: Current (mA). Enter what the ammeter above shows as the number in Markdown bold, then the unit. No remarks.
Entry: **40** mA
